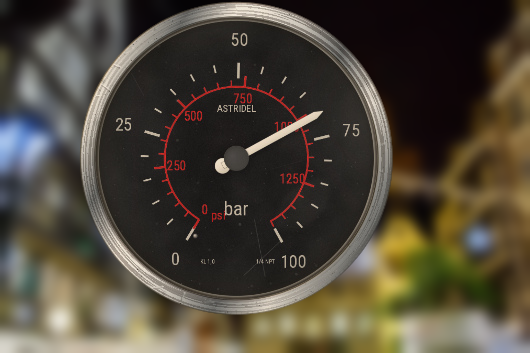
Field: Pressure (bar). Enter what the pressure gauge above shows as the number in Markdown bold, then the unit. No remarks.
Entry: **70** bar
